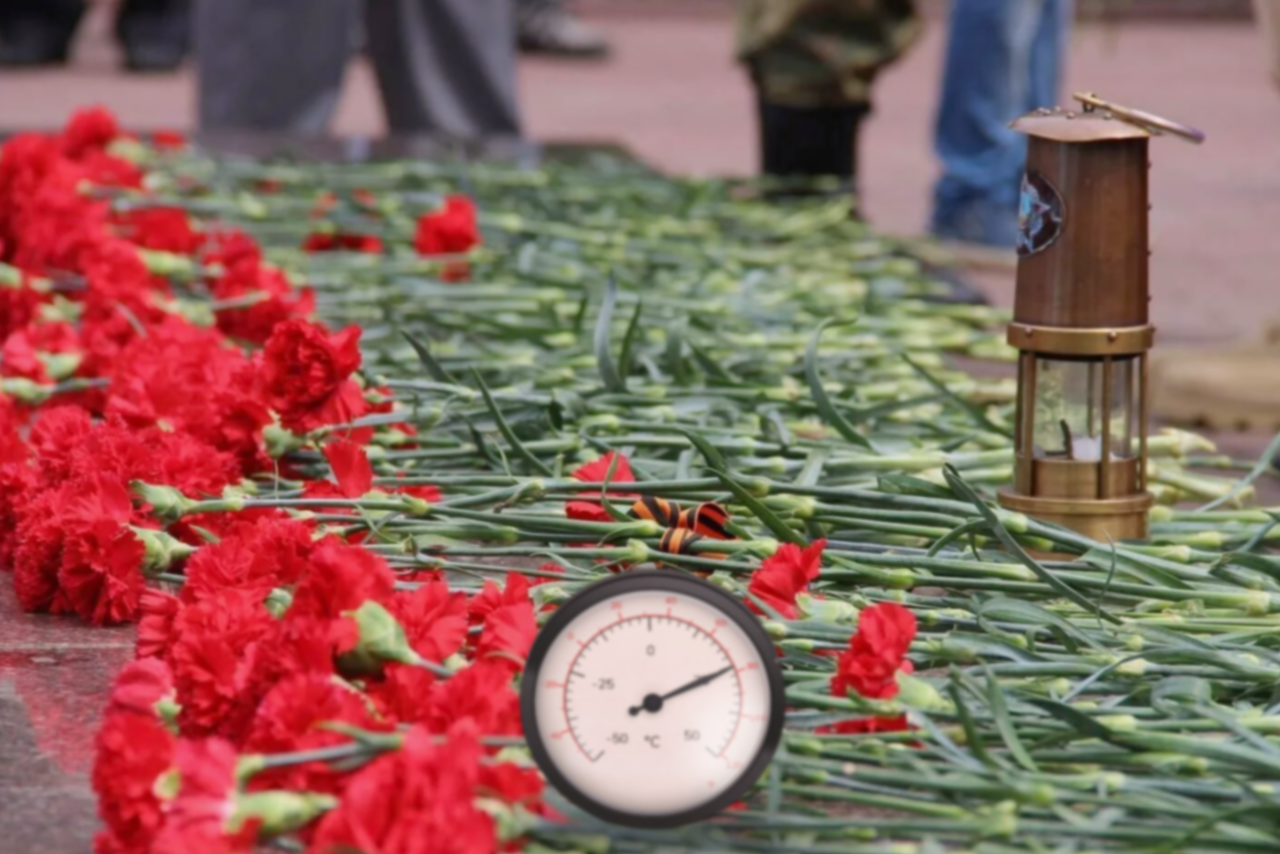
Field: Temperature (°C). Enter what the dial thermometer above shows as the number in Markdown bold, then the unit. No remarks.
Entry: **25** °C
